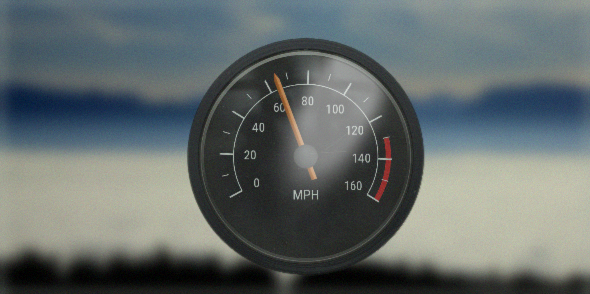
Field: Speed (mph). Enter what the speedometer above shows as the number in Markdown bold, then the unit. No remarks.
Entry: **65** mph
